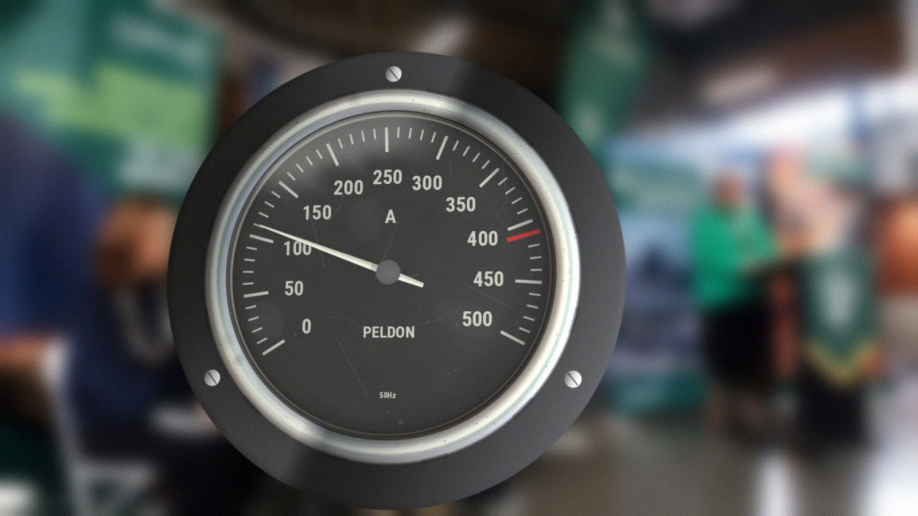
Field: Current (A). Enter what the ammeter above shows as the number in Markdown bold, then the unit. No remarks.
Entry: **110** A
